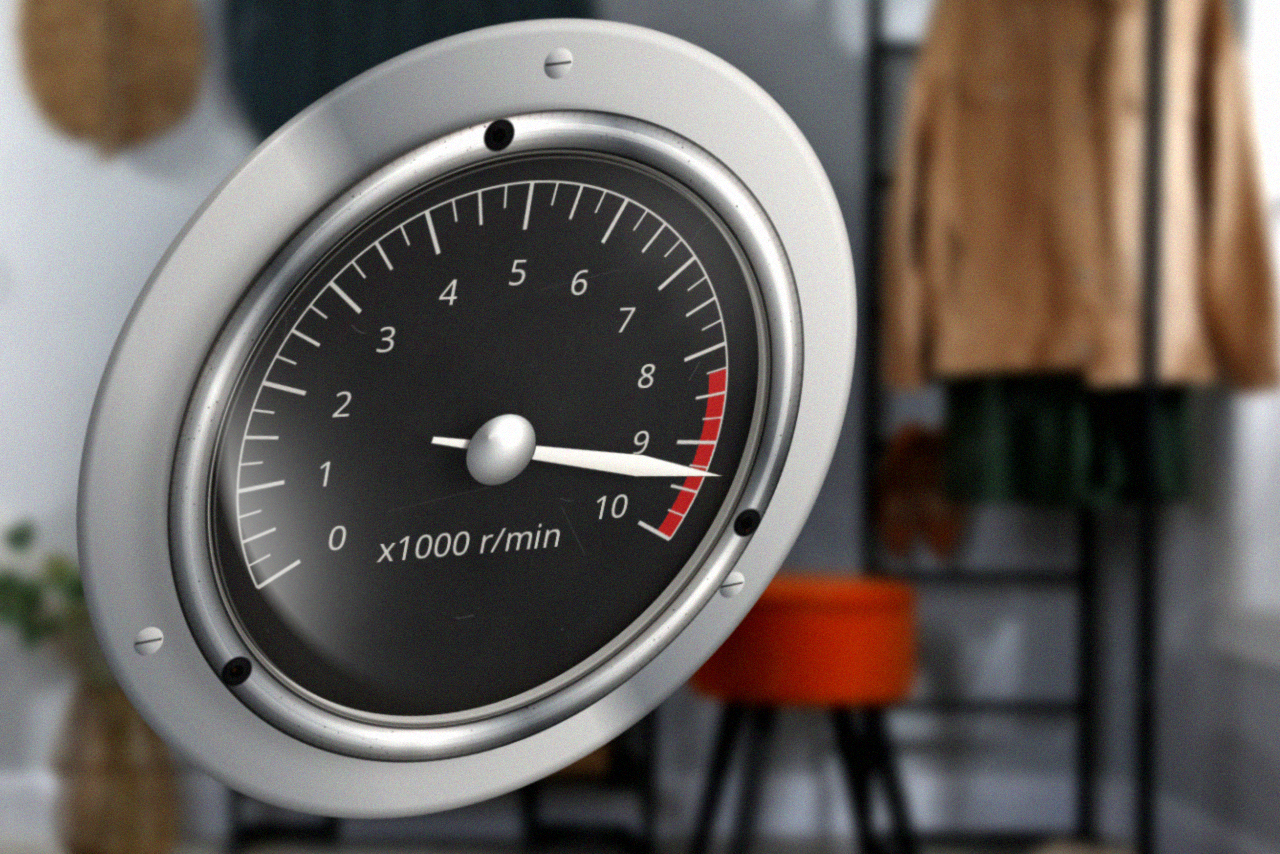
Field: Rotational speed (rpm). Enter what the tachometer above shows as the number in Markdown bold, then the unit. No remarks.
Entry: **9250** rpm
